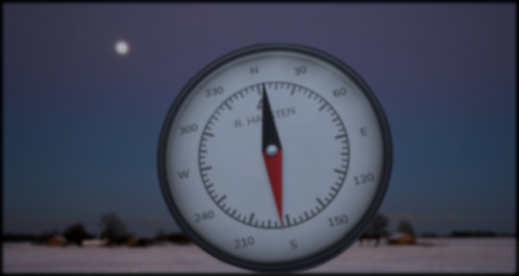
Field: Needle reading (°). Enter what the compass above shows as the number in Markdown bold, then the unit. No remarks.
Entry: **185** °
